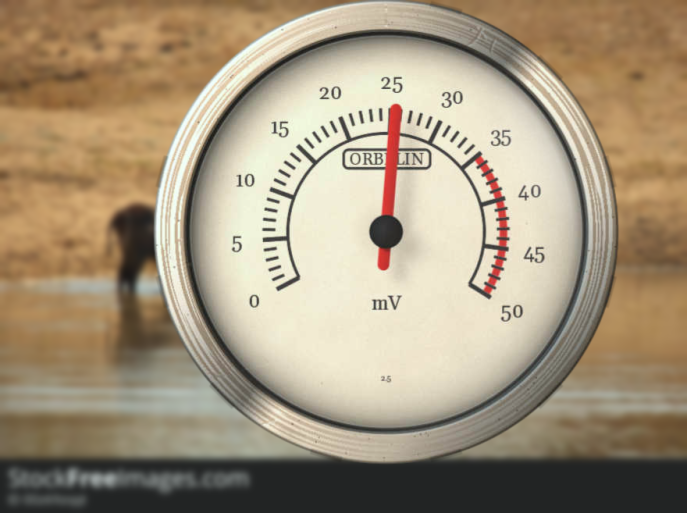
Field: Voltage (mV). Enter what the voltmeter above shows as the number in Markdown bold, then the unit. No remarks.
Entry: **25.5** mV
